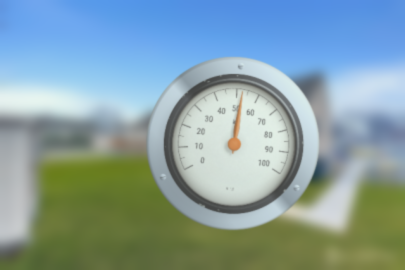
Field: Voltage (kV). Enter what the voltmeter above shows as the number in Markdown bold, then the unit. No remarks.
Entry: **52.5** kV
